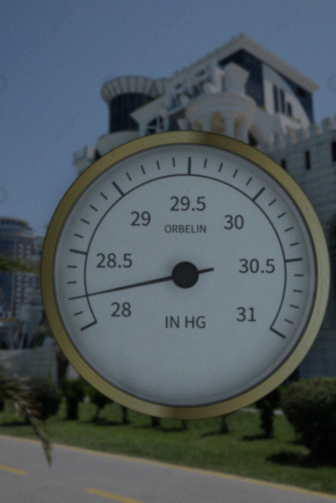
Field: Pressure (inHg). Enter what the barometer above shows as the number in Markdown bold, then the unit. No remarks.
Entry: **28.2** inHg
